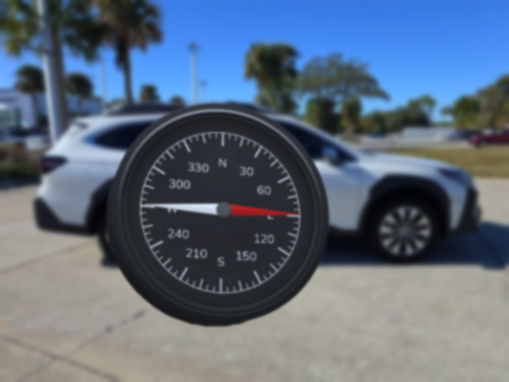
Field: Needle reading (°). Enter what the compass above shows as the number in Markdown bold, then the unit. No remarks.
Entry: **90** °
